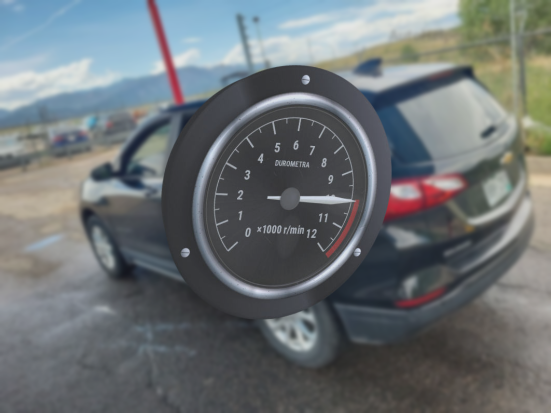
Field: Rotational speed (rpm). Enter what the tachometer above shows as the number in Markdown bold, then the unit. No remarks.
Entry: **10000** rpm
